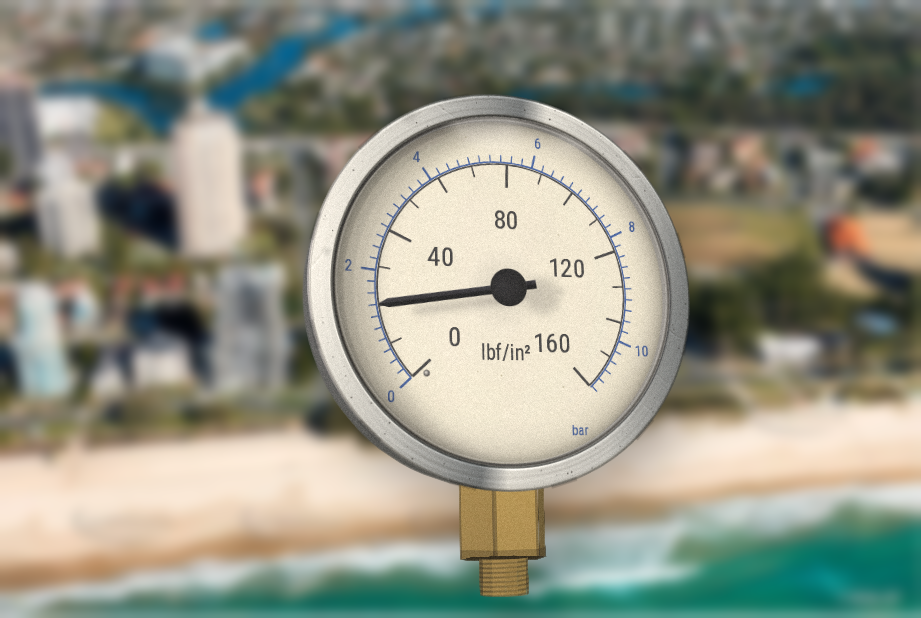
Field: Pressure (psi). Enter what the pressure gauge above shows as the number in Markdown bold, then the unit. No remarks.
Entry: **20** psi
